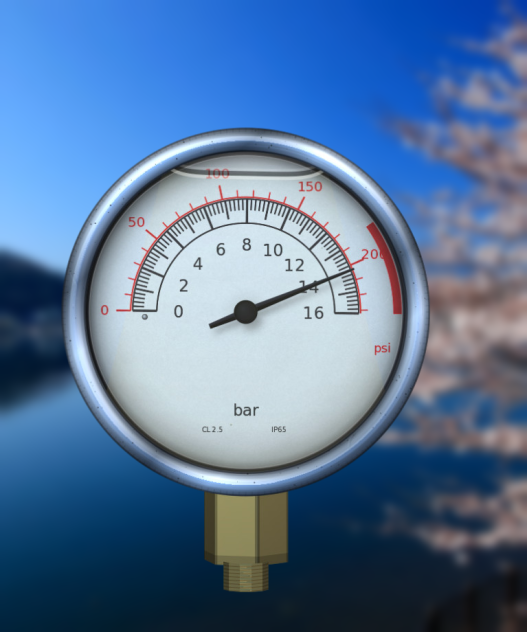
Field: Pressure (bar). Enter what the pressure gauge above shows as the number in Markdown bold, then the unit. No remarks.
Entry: **14** bar
